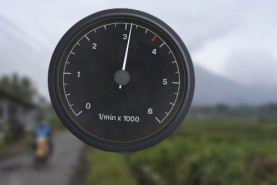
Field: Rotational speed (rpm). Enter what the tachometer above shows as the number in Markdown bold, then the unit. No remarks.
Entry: **3125** rpm
